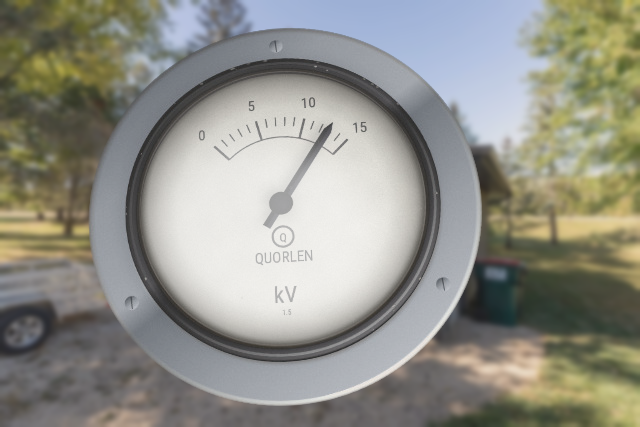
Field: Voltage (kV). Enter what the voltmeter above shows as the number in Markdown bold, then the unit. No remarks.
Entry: **13** kV
